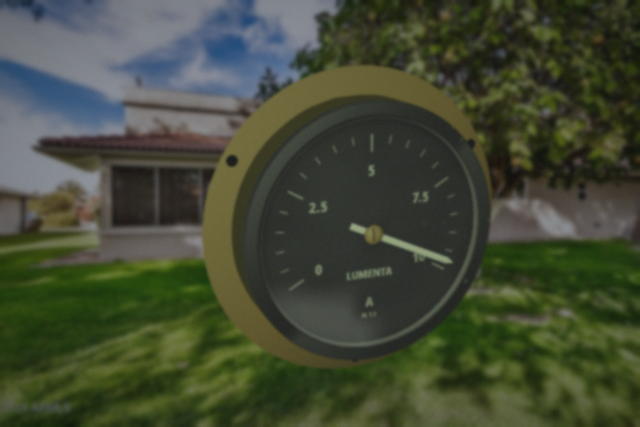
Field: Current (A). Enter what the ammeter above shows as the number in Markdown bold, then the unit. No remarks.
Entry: **9.75** A
